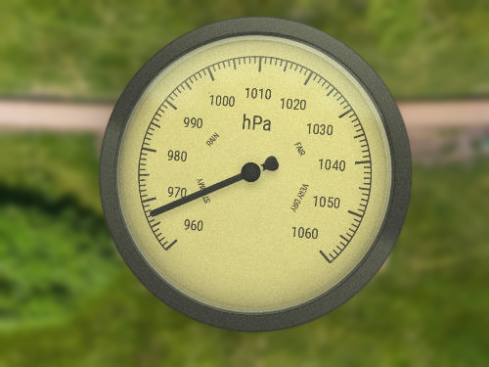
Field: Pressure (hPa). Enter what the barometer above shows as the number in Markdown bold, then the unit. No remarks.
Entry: **967** hPa
